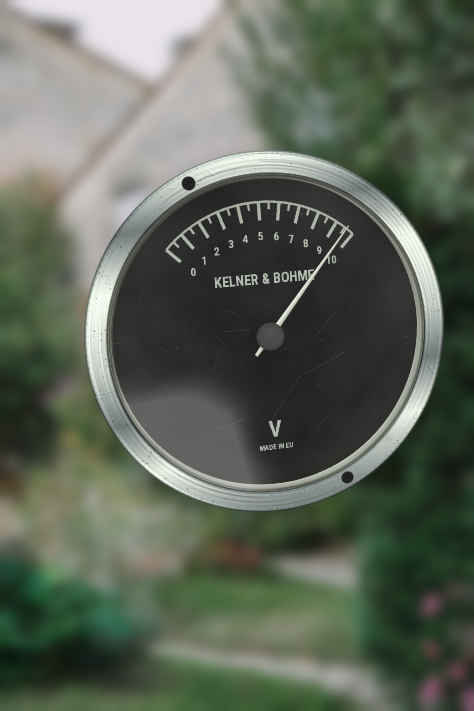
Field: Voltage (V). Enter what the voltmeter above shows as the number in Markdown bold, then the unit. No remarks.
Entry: **9.5** V
